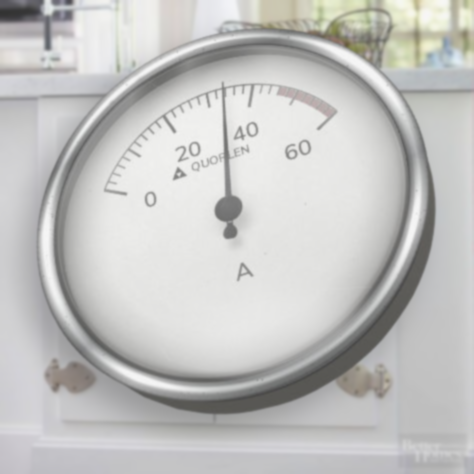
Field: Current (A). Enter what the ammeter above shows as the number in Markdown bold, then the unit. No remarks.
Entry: **34** A
